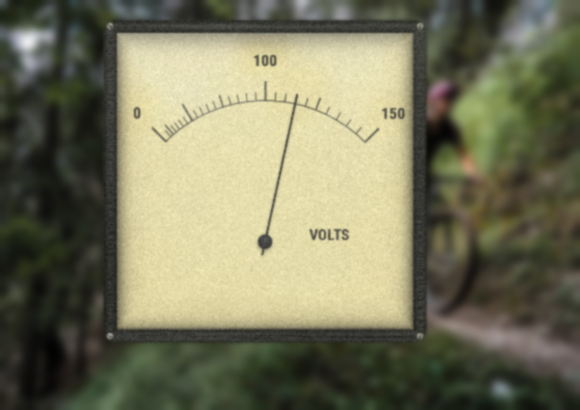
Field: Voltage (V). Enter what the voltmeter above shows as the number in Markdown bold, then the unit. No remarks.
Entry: **115** V
